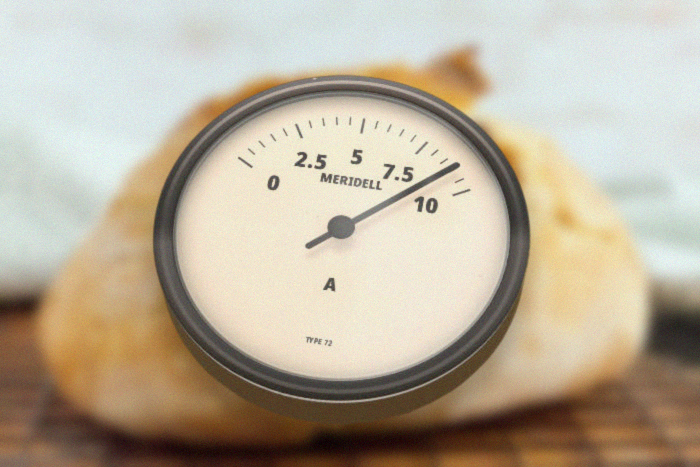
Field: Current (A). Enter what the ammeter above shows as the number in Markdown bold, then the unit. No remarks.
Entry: **9** A
